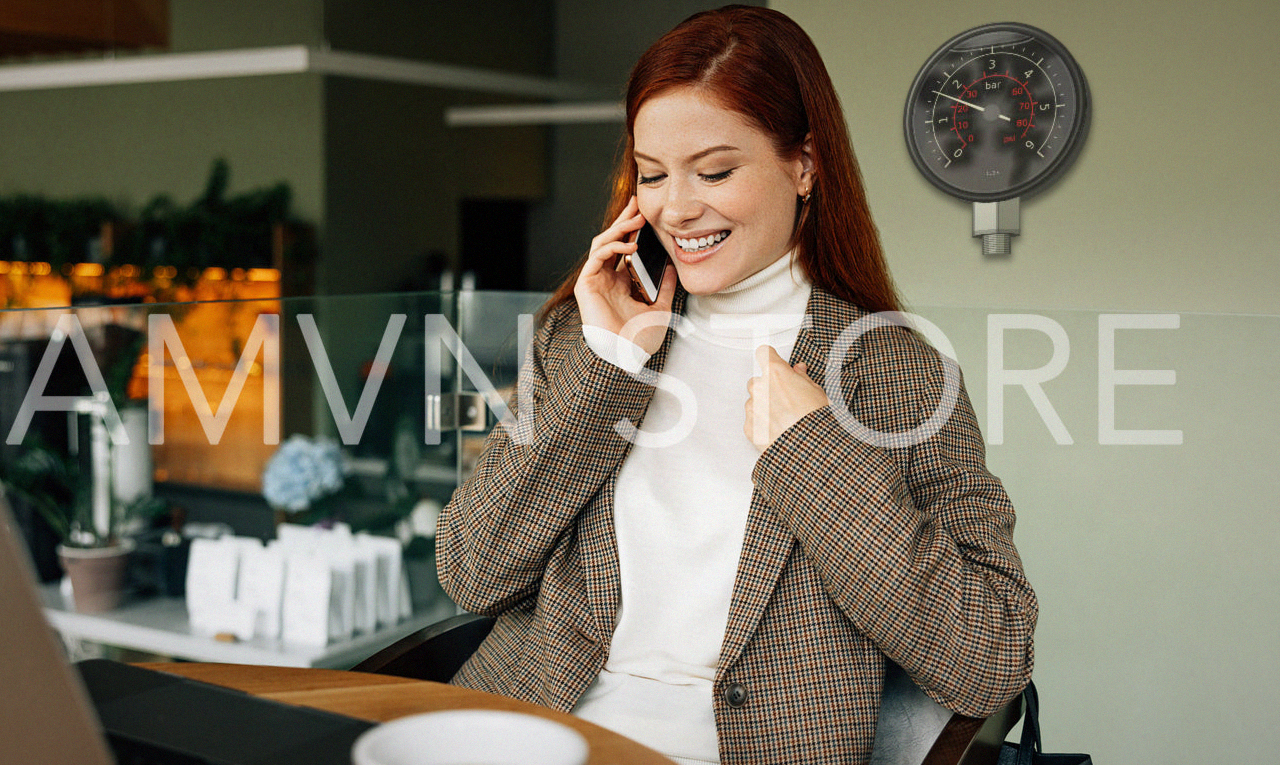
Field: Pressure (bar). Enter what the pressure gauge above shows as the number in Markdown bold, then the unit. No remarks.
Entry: **1.6** bar
